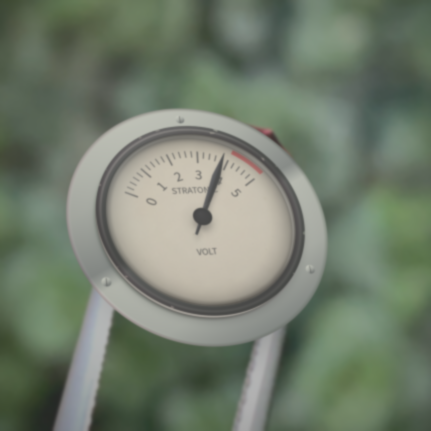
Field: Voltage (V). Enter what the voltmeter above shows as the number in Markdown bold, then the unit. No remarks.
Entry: **3.8** V
